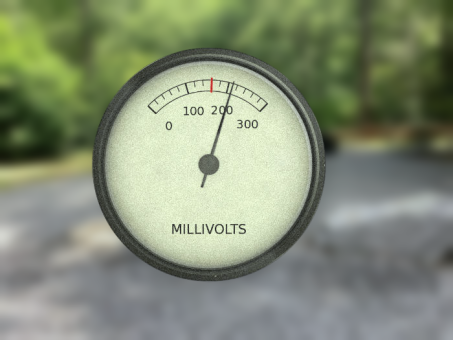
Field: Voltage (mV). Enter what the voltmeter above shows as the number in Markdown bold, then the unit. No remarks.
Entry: **210** mV
